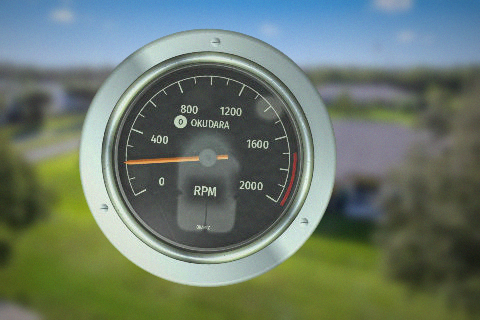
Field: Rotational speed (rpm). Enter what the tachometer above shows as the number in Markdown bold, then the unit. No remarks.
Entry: **200** rpm
